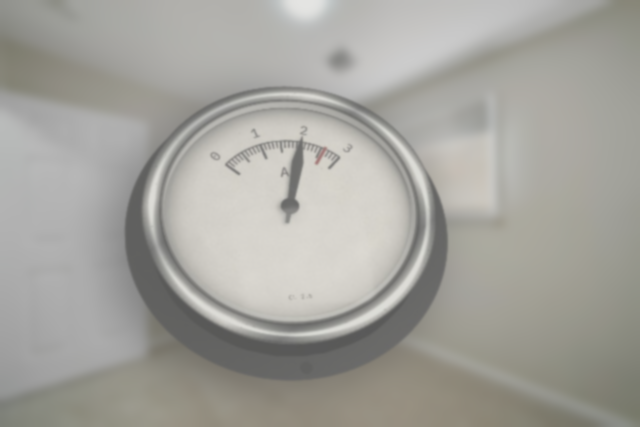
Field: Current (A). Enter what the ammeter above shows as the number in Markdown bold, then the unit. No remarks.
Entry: **2** A
